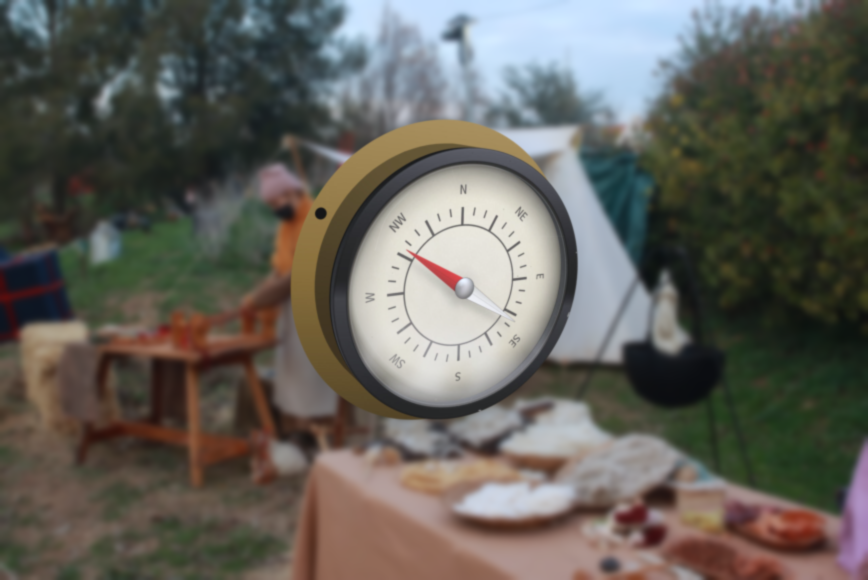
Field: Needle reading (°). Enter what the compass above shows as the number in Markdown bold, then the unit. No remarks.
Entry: **305** °
